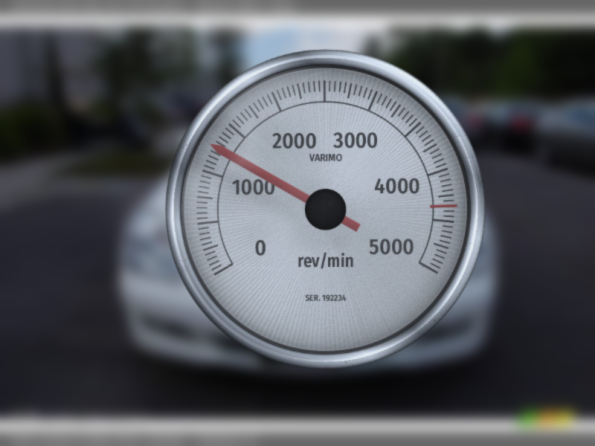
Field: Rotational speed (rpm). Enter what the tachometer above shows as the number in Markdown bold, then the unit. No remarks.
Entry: **1250** rpm
